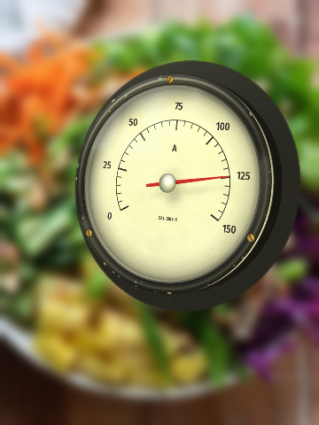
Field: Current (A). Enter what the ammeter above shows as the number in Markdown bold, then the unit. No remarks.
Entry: **125** A
